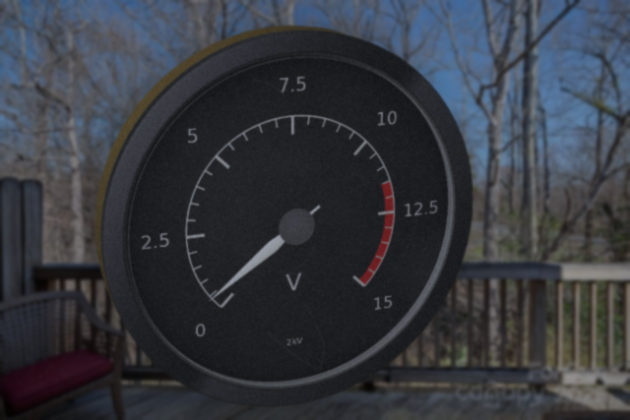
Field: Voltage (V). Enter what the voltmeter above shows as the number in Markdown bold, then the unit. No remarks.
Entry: **0.5** V
